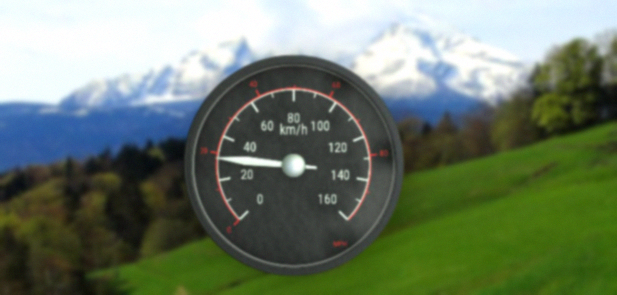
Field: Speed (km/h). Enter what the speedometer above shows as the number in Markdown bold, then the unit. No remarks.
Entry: **30** km/h
